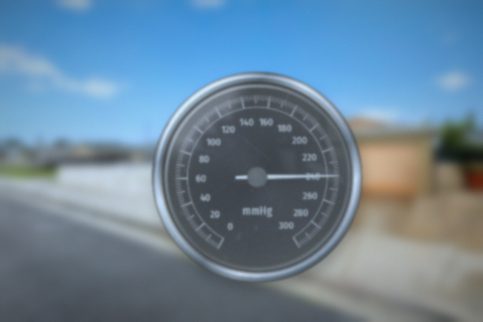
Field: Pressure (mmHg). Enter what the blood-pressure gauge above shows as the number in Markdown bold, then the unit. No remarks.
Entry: **240** mmHg
